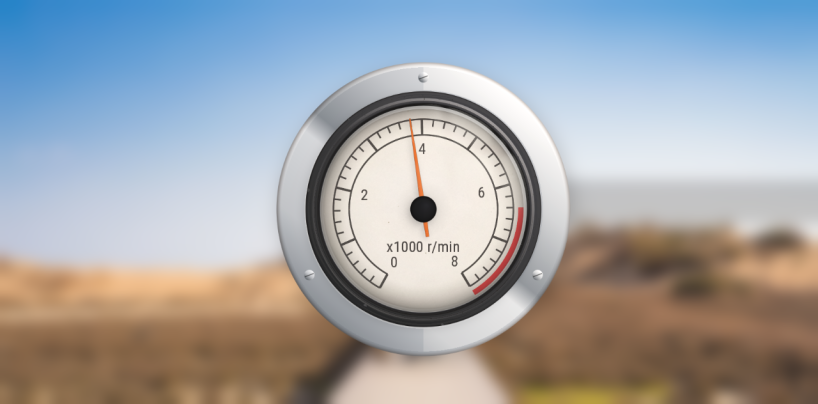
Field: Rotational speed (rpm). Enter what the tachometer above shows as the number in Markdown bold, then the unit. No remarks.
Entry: **3800** rpm
